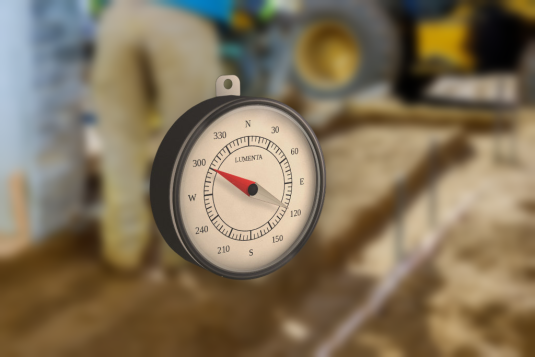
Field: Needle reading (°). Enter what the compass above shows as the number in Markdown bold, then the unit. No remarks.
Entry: **300** °
